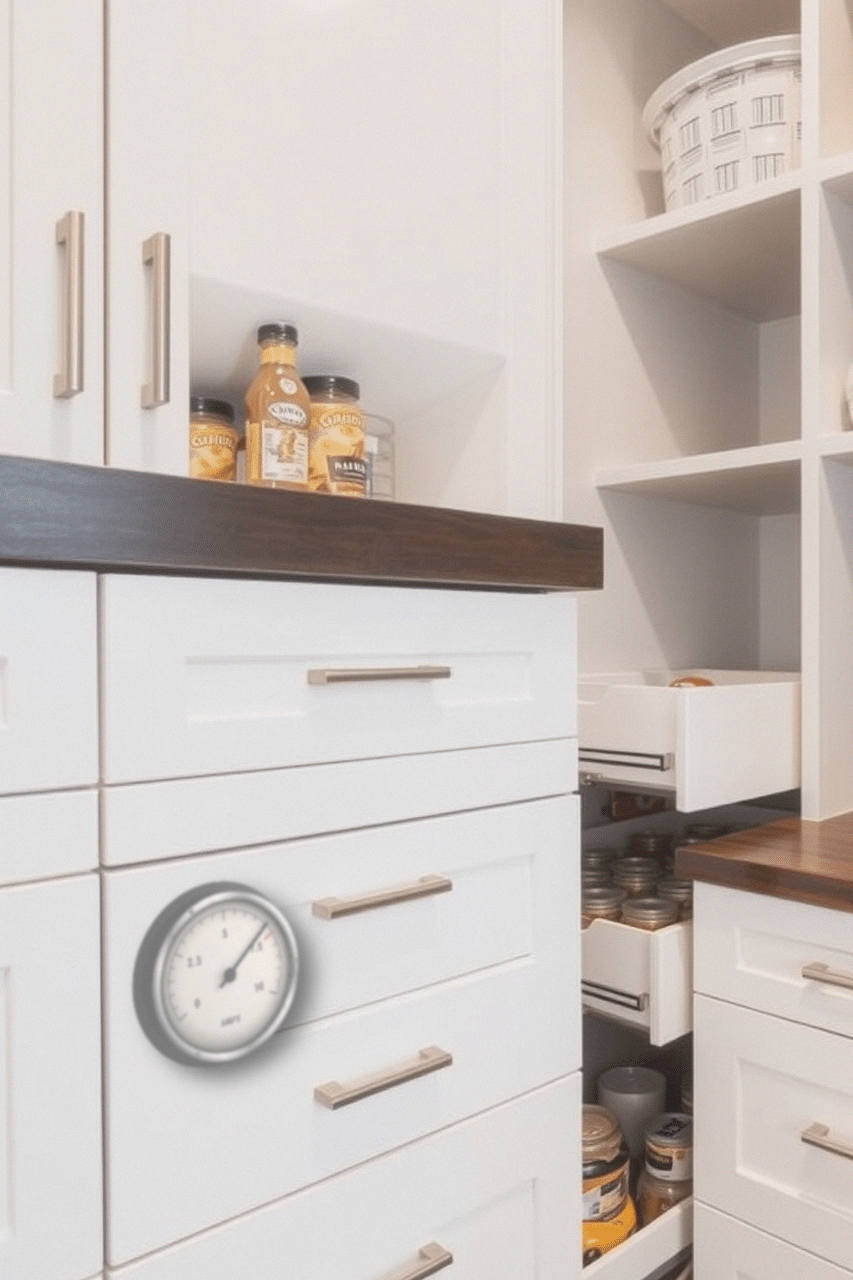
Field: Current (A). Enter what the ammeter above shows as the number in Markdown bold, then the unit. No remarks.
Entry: **7** A
